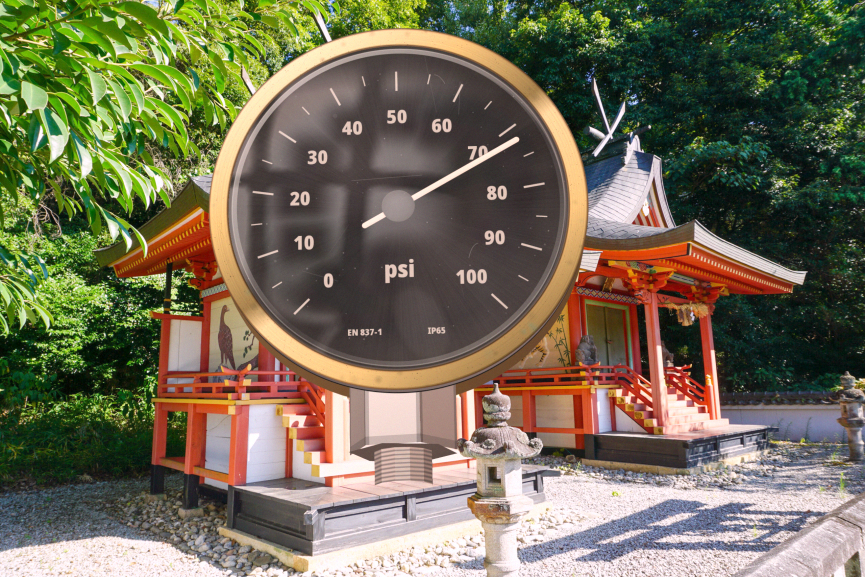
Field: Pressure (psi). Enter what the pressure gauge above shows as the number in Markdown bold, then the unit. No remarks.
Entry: **72.5** psi
